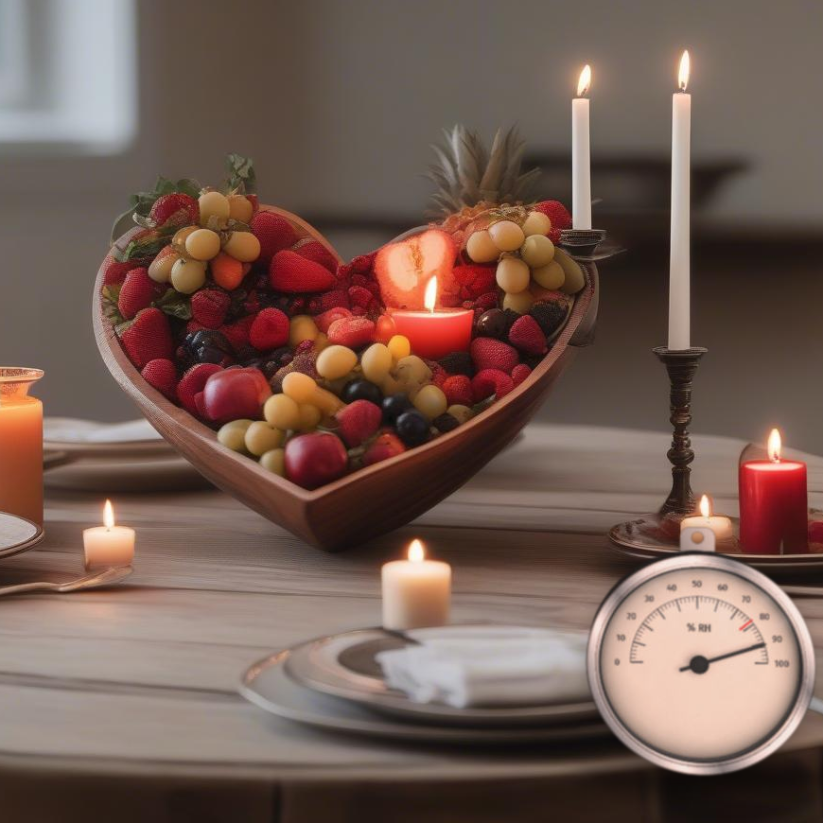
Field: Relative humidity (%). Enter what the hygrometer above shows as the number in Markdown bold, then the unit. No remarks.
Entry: **90** %
